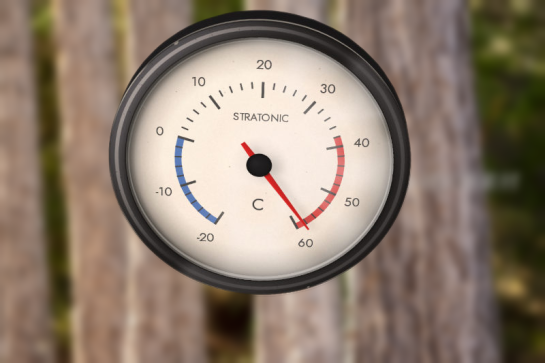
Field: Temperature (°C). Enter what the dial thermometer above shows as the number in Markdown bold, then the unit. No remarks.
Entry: **58** °C
